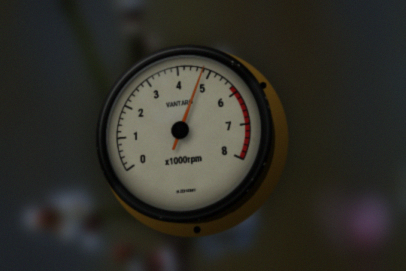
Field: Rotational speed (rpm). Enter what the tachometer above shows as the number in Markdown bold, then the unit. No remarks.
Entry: **4800** rpm
